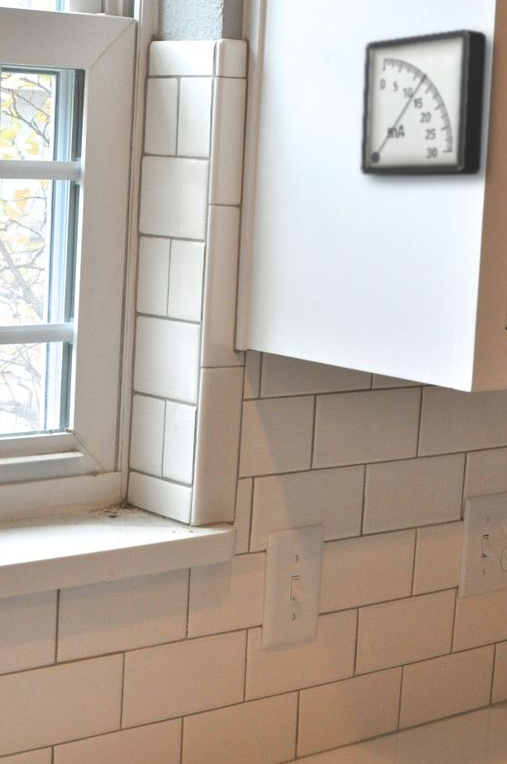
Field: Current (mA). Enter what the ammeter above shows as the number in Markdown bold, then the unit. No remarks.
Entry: **12.5** mA
